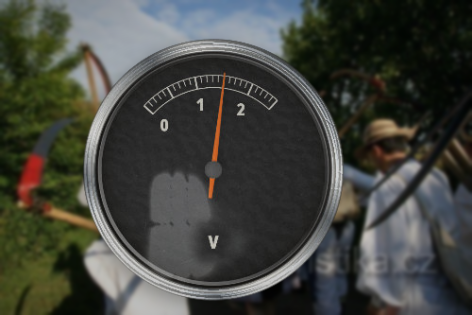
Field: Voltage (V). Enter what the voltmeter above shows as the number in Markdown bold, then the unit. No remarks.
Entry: **1.5** V
